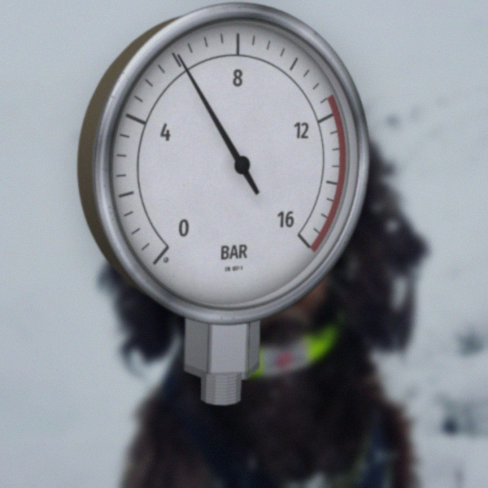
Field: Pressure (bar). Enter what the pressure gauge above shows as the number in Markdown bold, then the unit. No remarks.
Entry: **6** bar
